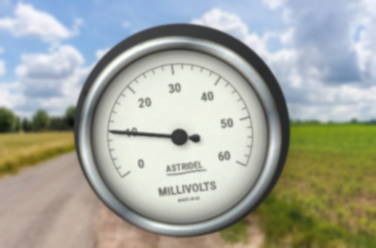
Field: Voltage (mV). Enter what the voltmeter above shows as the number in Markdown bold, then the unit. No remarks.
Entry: **10** mV
